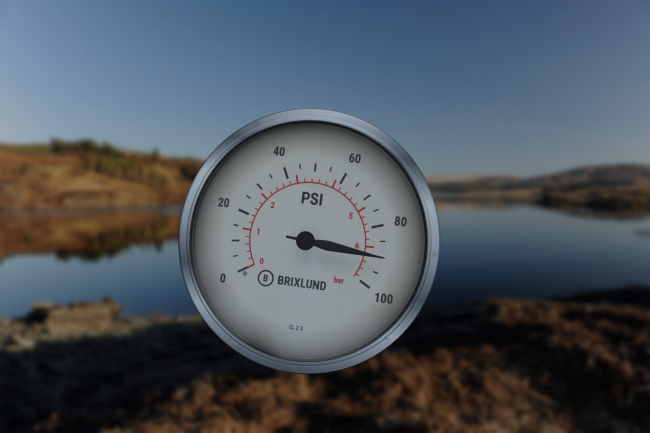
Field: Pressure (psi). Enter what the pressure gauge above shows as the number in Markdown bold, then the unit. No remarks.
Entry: **90** psi
